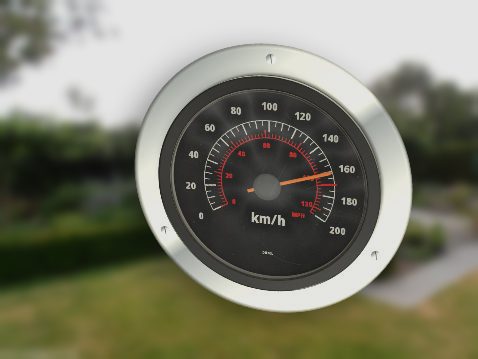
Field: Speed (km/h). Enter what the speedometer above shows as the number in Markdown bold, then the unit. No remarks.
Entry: **160** km/h
